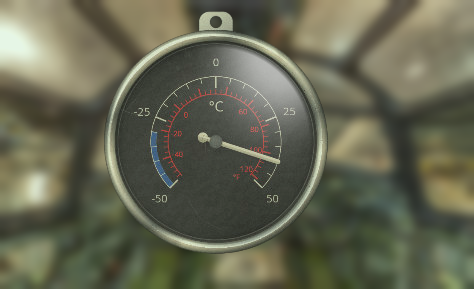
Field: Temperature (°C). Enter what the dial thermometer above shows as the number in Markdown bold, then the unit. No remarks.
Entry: **40** °C
